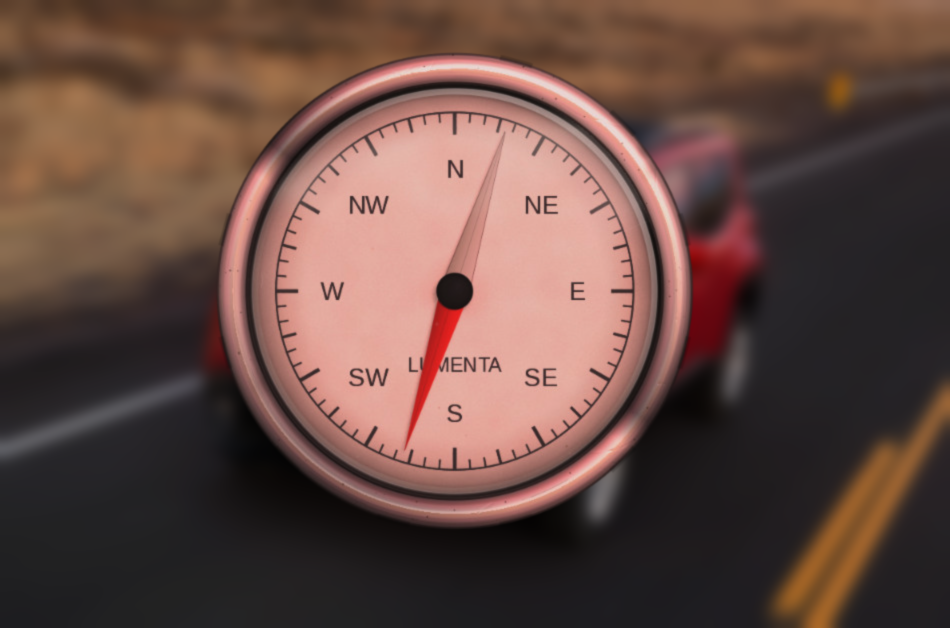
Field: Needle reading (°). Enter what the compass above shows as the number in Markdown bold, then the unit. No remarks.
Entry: **197.5** °
